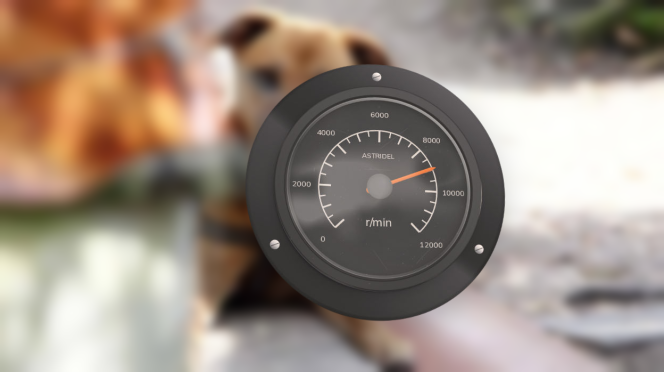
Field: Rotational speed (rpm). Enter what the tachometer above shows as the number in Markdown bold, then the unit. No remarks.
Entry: **9000** rpm
